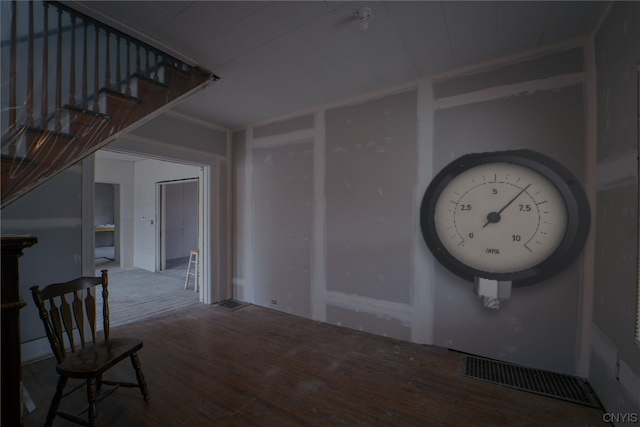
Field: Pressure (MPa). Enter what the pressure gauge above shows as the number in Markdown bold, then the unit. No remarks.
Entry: **6.5** MPa
